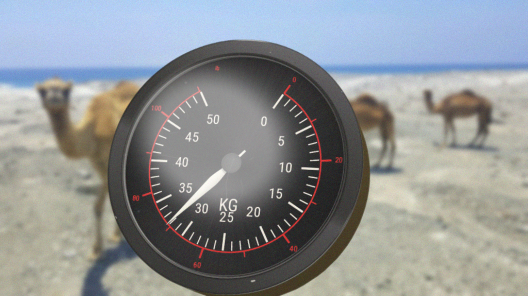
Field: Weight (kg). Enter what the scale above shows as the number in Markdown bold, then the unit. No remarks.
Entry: **32** kg
